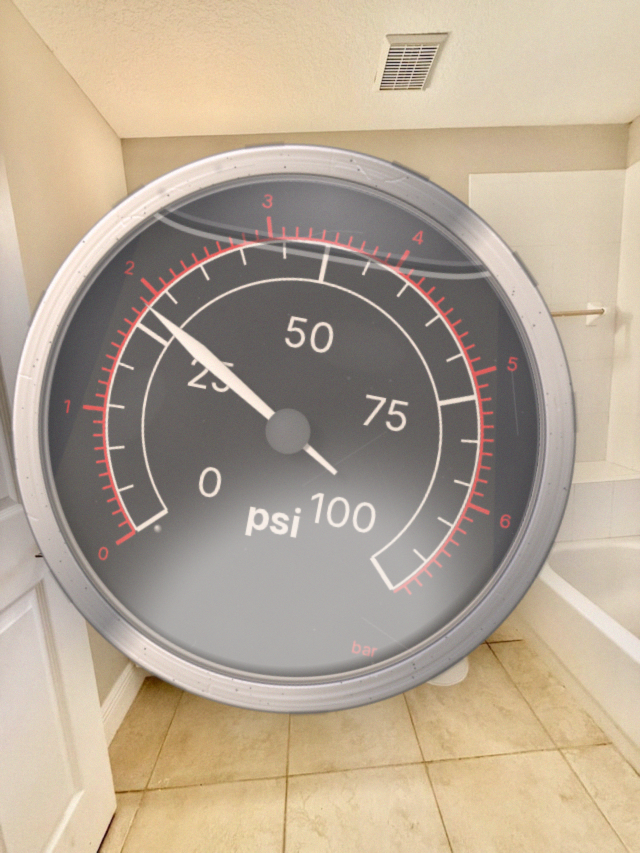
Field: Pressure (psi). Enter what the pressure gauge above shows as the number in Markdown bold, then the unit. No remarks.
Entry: **27.5** psi
